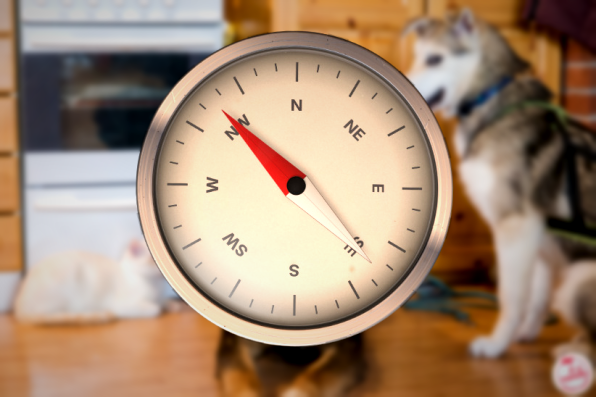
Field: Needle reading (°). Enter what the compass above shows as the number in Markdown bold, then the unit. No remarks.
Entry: **315** °
